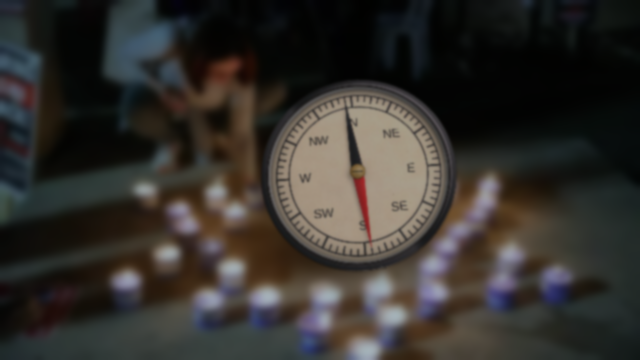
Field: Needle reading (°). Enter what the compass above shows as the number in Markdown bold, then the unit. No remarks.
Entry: **175** °
